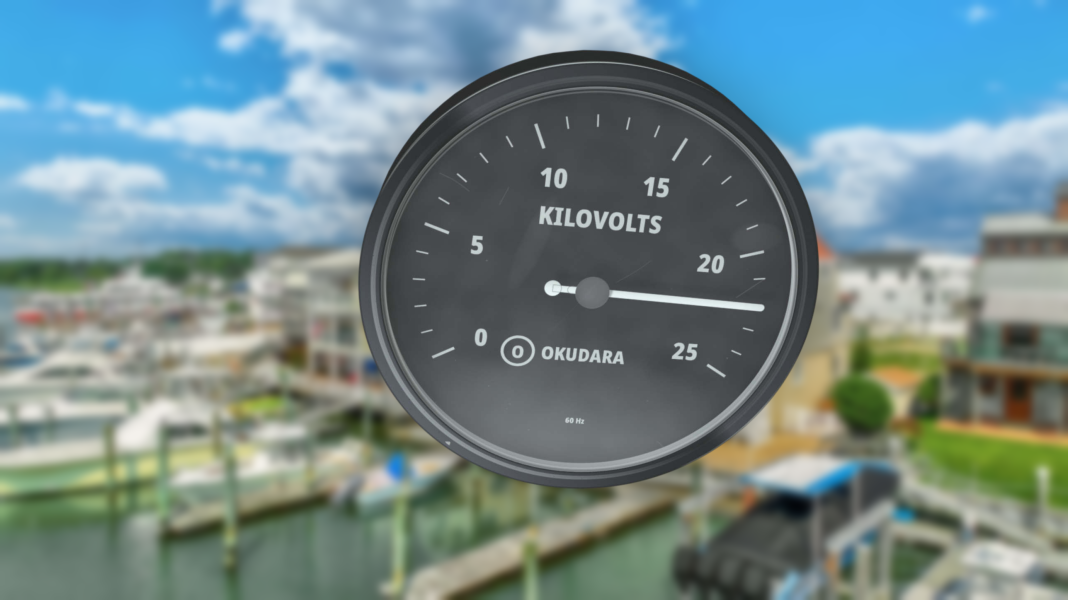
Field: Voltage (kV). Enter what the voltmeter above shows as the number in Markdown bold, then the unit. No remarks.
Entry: **22** kV
